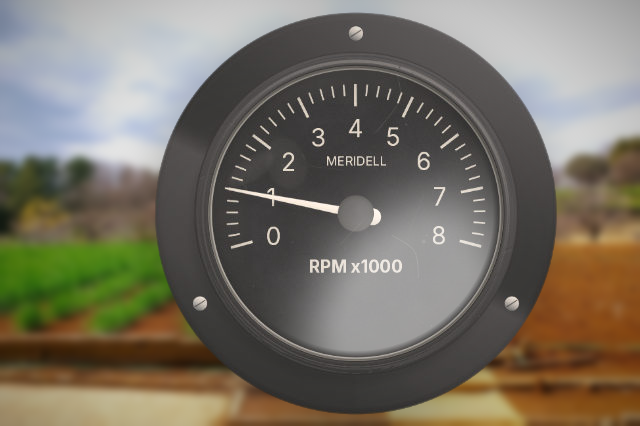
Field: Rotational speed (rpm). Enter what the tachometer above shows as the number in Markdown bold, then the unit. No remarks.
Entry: **1000** rpm
